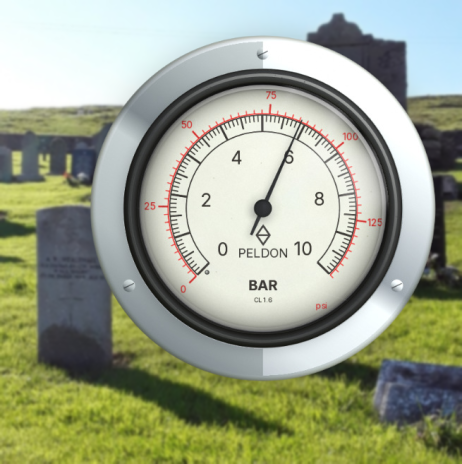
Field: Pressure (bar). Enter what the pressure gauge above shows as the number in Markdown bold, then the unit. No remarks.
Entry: **5.9** bar
